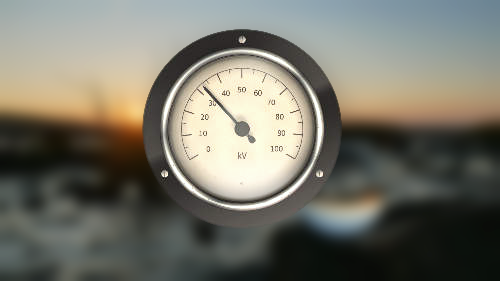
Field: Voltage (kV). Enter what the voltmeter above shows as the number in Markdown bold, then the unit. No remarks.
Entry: **32.5** kV
